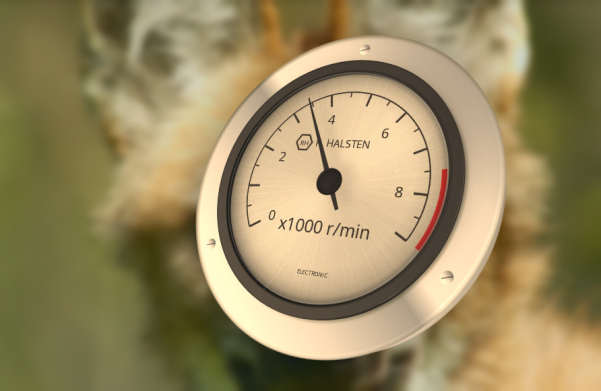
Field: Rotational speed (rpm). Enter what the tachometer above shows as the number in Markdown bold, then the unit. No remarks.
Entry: **3500** rpm
